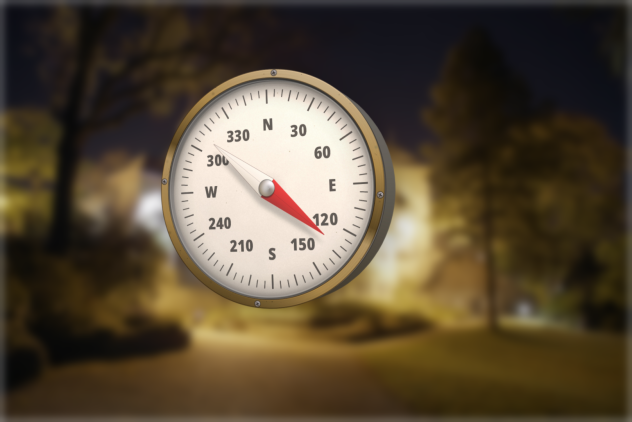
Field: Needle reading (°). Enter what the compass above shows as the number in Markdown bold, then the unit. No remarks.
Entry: **130** °
